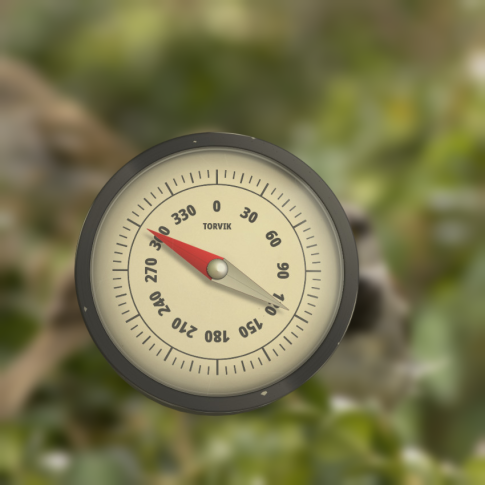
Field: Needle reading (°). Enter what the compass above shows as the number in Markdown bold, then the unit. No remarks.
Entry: **300** °
